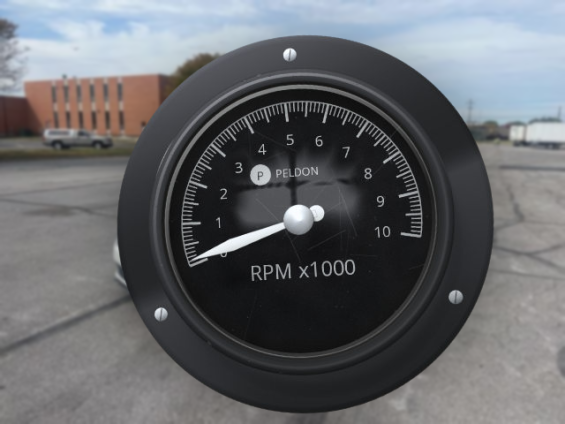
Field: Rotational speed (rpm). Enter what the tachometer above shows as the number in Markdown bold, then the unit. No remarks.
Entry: **100** rpm
